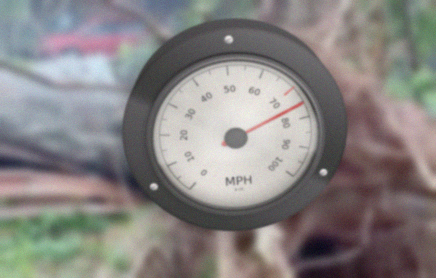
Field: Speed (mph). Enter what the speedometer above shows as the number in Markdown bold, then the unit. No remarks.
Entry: **75** mph
